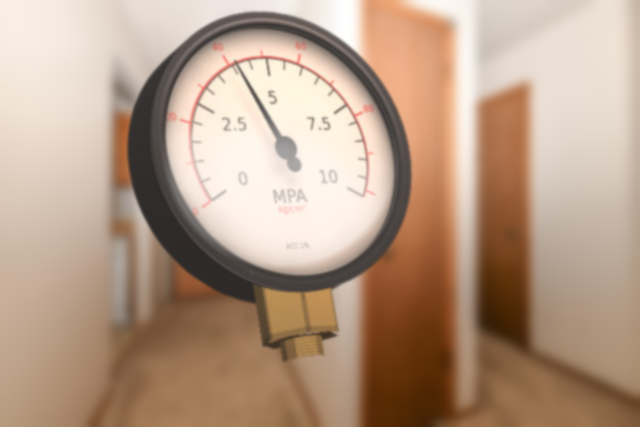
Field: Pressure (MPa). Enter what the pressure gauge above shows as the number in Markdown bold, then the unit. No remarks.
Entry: **4** MPa
